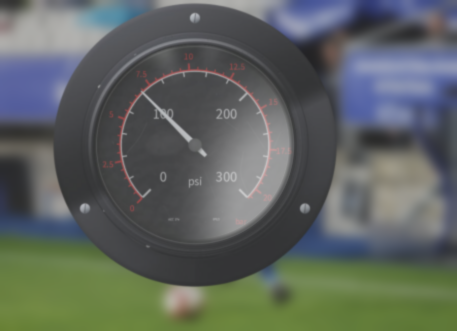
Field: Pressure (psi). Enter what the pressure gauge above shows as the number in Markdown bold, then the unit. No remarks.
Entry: **100** psi
